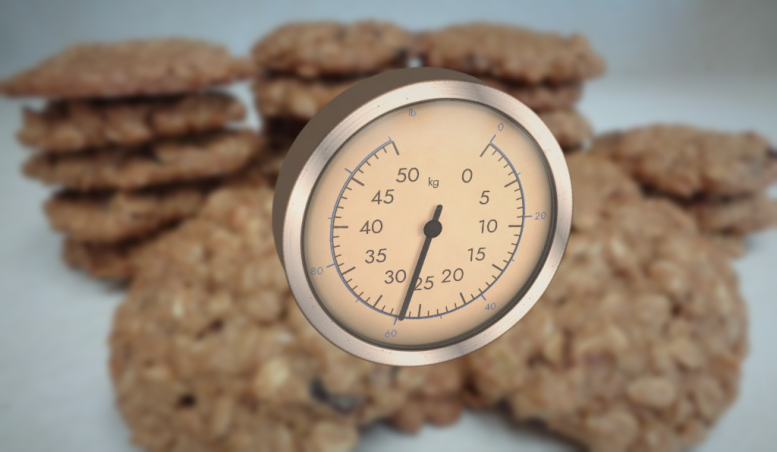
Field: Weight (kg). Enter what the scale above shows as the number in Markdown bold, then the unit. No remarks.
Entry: **27** kg
